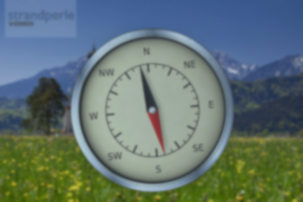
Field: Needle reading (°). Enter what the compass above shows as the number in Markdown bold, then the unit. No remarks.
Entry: **170** °
